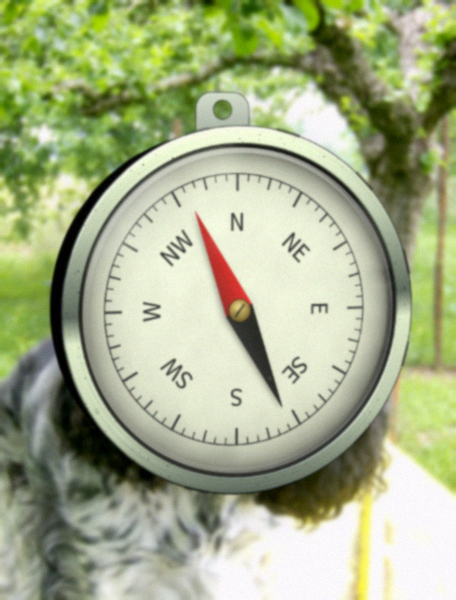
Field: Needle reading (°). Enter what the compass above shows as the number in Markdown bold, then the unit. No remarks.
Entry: **335** °
